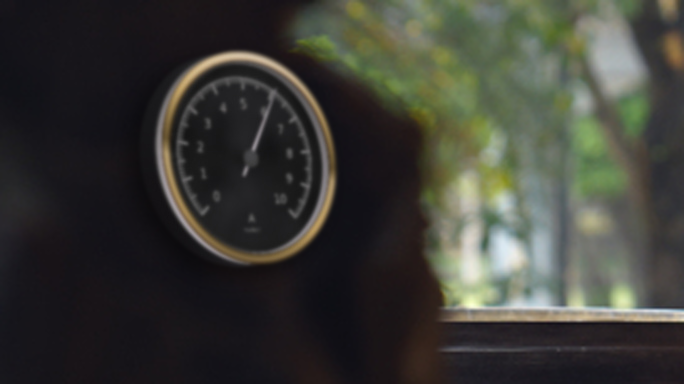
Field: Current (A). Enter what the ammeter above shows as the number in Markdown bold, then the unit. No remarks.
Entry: **6** A
